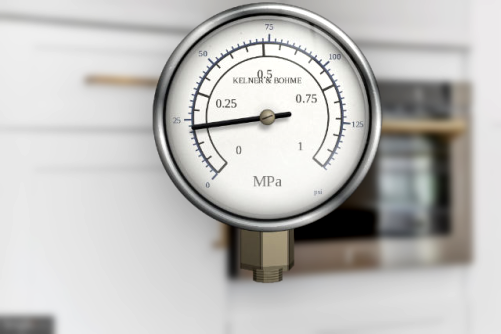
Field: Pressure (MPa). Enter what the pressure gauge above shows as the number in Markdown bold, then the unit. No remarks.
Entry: **0.15** MPa
